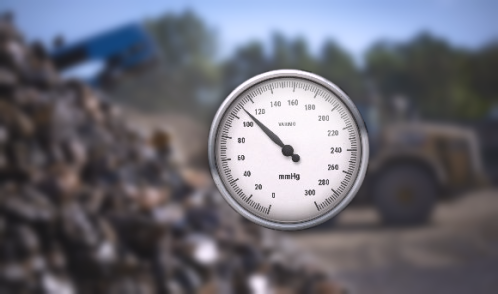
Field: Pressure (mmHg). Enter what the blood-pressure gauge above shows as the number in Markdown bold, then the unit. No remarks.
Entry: **110** mmHg
